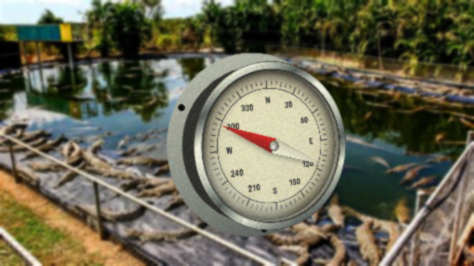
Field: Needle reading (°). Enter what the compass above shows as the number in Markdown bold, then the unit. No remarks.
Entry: **295** °
